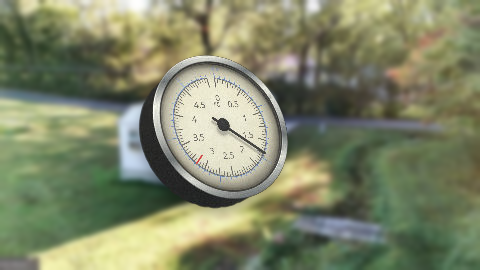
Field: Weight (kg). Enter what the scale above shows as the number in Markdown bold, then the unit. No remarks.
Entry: **1.75** kg
